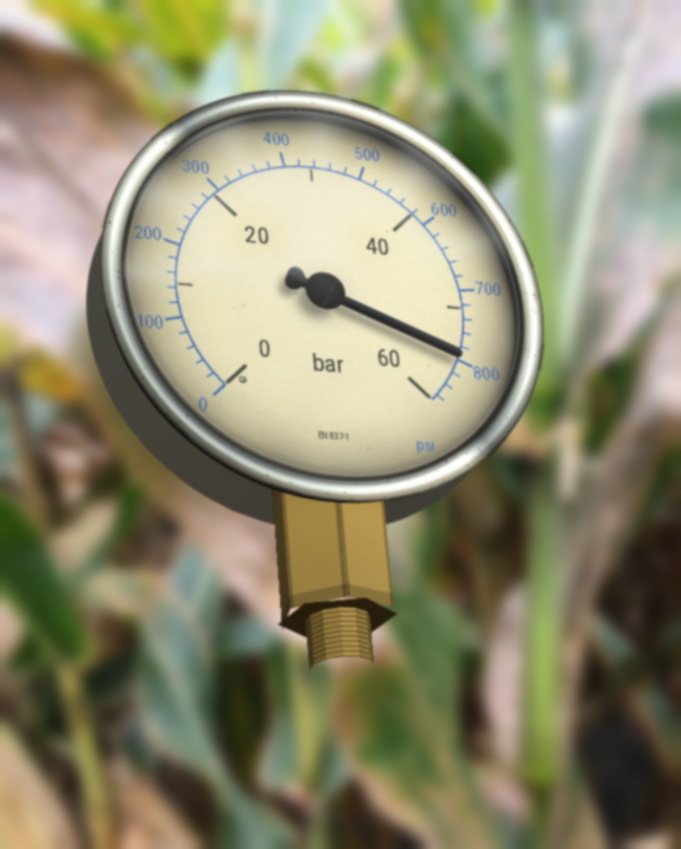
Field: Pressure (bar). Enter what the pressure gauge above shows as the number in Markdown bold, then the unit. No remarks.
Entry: **55** bar
